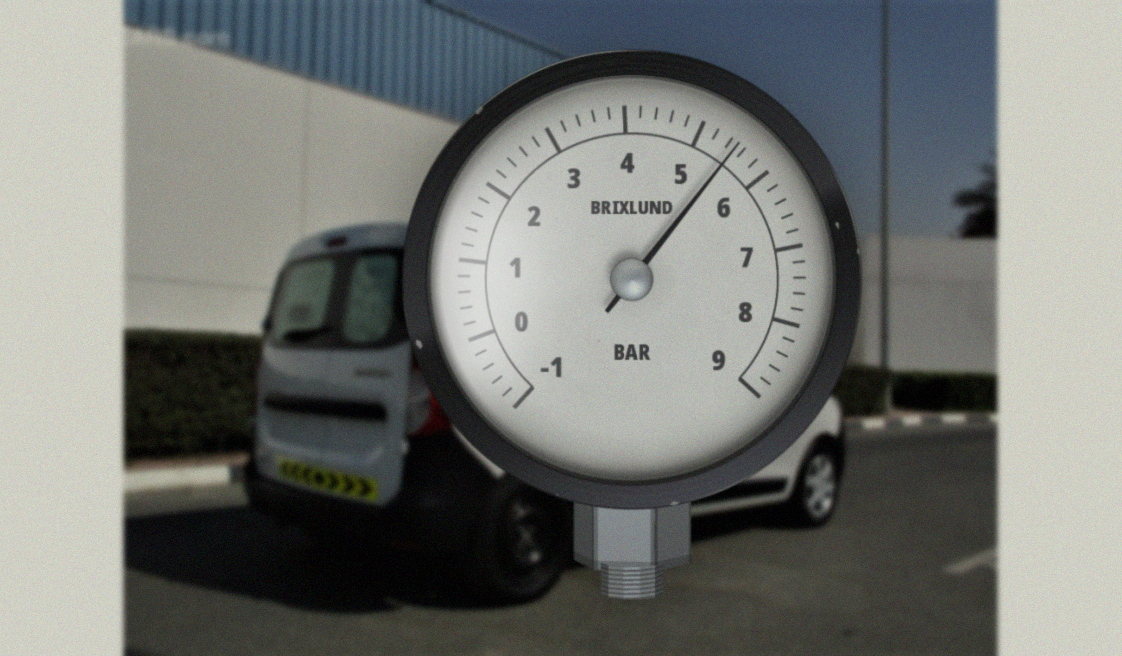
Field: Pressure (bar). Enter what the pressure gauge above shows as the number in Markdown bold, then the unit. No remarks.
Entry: **5.5** bar
